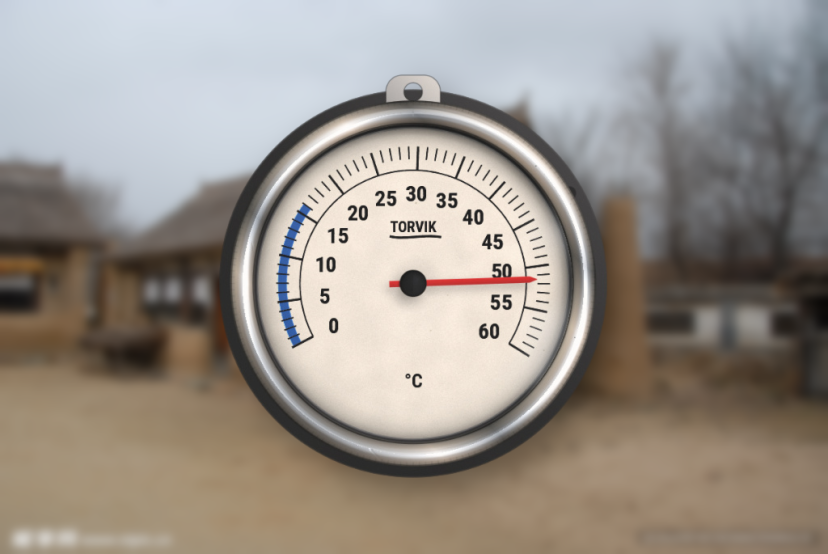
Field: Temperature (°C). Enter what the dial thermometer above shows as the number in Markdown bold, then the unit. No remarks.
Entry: **51.5** °C
